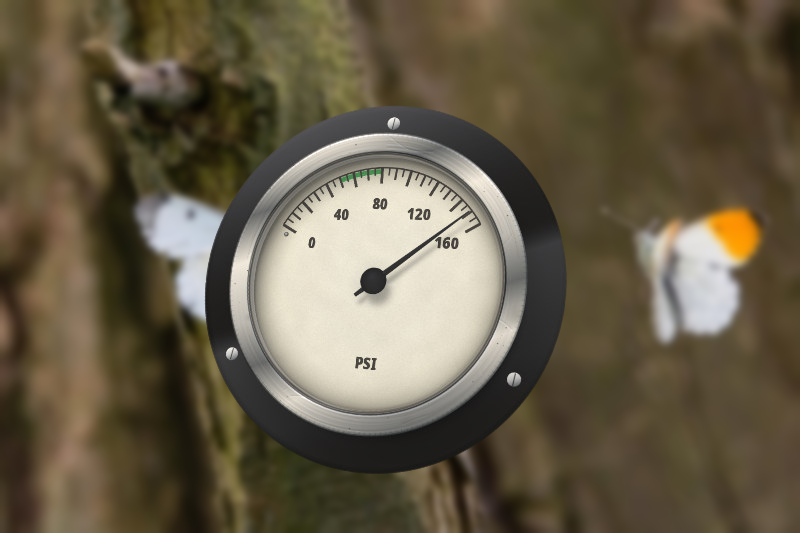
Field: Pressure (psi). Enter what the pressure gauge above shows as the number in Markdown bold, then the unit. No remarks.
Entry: **150** psi
